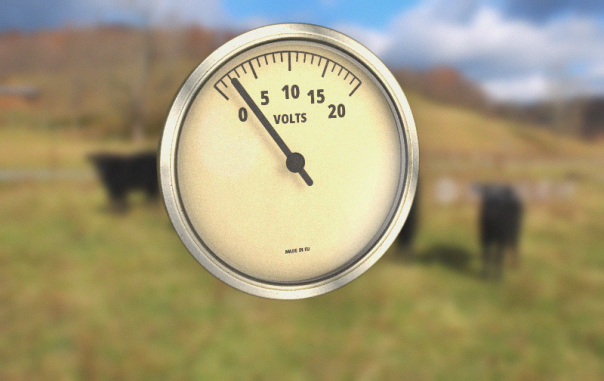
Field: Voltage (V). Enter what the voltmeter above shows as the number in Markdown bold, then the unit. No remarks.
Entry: **2** V
